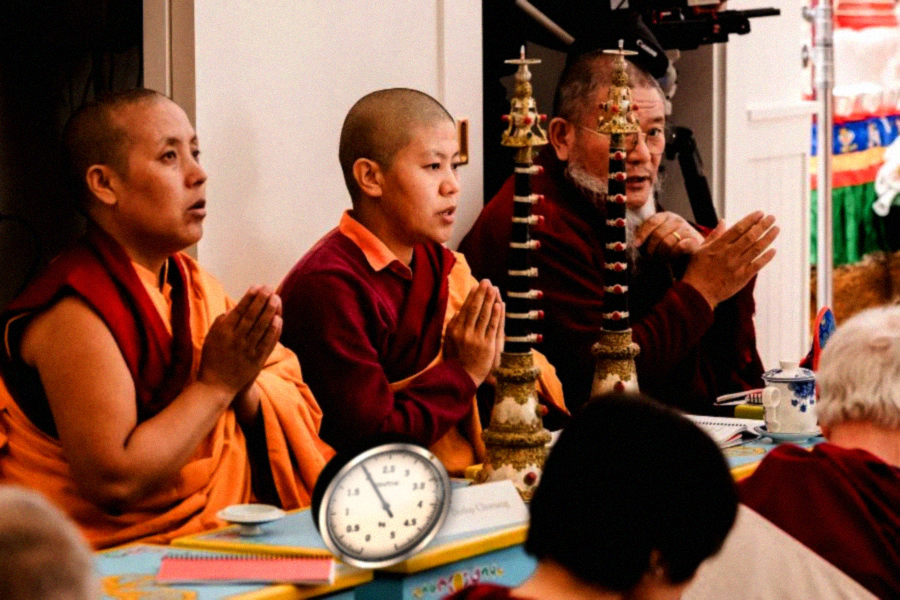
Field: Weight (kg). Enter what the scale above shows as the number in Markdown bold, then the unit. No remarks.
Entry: **2** kg
